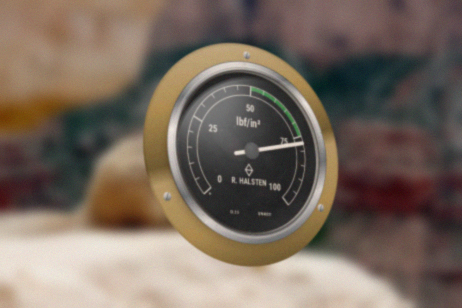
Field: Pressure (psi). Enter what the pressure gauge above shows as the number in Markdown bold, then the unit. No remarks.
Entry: **77.5** psi
